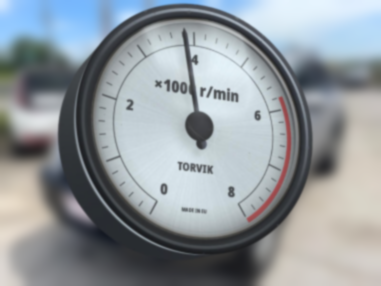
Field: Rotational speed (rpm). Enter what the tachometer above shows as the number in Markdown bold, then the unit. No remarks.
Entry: **3800** rpm
